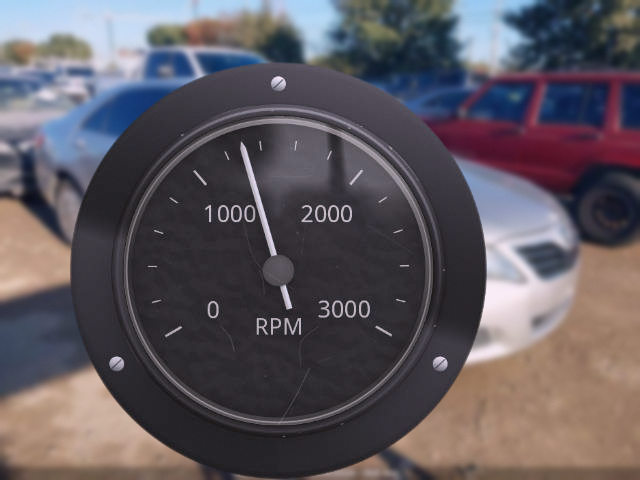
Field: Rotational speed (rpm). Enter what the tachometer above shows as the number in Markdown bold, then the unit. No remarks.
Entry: **1300** rpm
